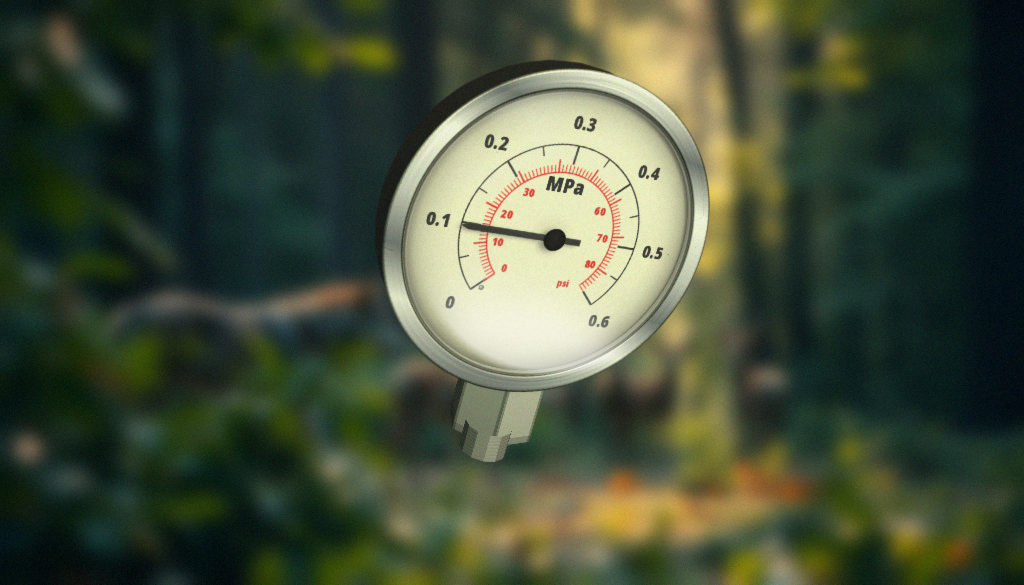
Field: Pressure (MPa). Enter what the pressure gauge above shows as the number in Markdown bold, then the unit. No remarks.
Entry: **0.1** MPa
